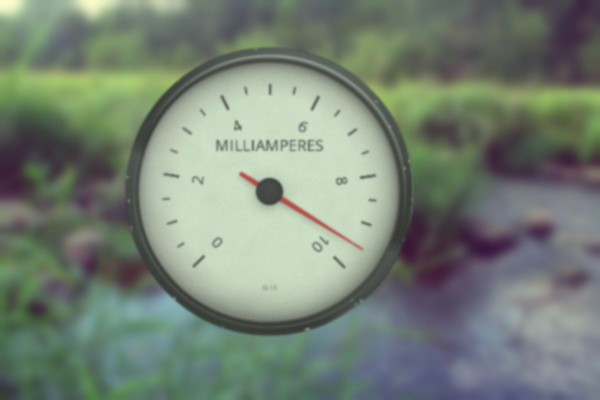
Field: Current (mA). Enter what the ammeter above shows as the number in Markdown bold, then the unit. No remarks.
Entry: **9.5** mA
